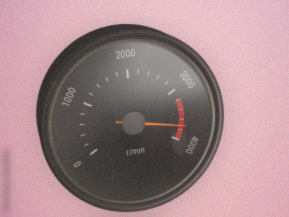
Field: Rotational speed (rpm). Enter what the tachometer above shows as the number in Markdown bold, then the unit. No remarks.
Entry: **3700** rpm
